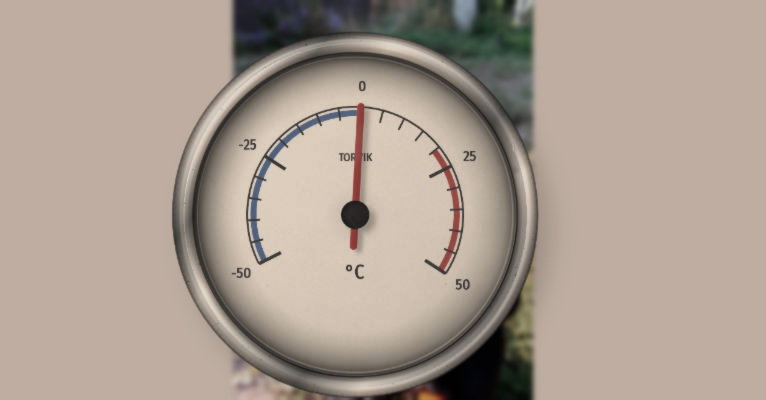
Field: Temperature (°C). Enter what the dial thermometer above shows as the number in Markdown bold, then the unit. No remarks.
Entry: **0** °C
